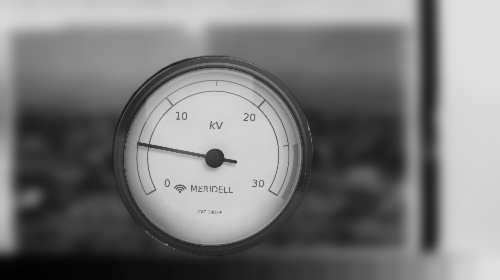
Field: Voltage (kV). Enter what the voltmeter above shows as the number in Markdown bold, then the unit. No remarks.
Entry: **5** kV
